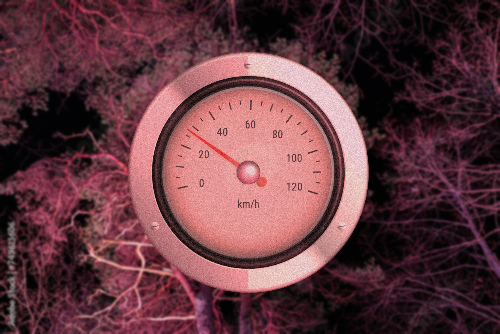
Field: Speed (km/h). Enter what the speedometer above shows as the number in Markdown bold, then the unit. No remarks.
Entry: **27.5** km/h
